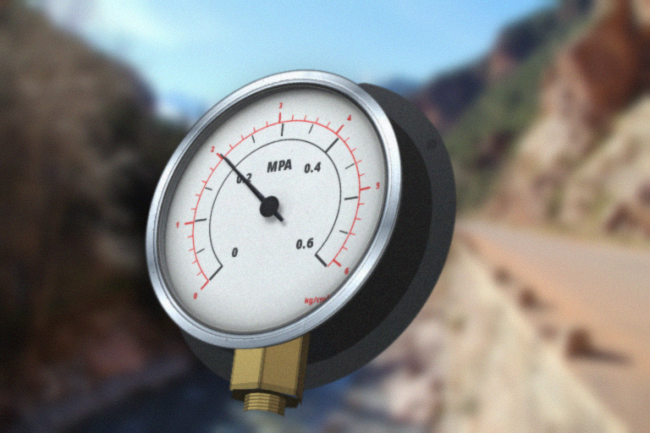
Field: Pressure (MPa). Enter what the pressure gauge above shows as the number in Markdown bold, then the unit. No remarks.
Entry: **0.2** MPa
